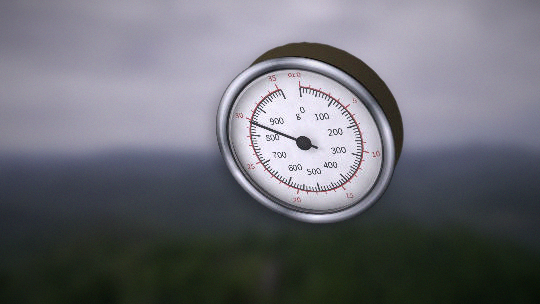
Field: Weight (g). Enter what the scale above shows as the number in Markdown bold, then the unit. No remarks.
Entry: **850** g
